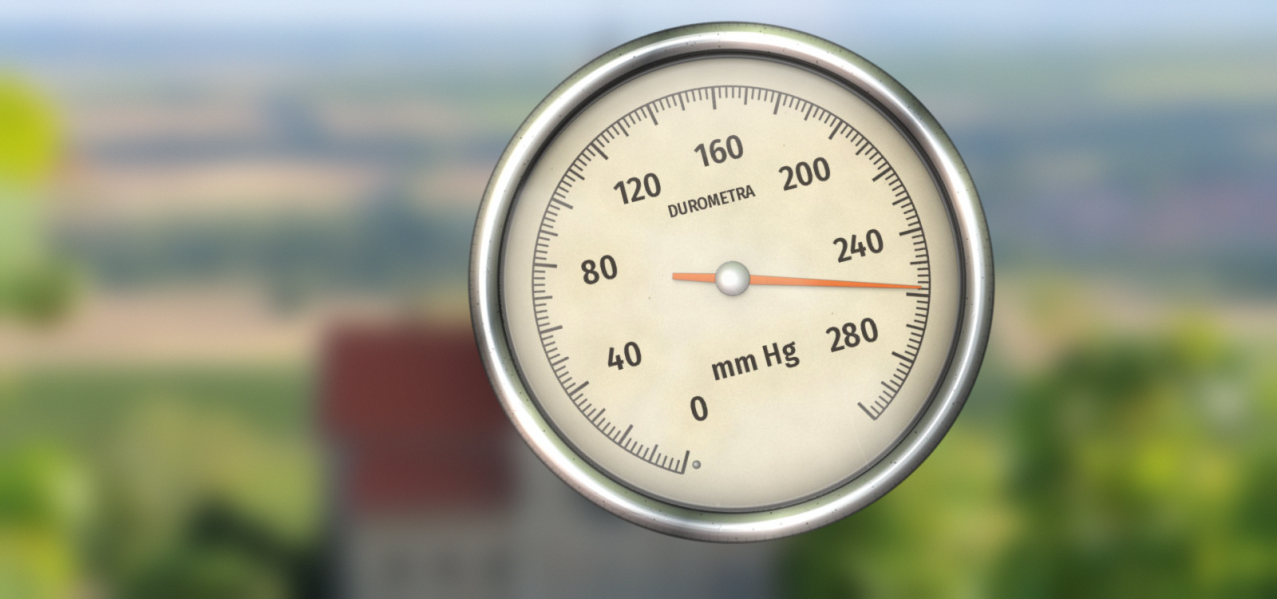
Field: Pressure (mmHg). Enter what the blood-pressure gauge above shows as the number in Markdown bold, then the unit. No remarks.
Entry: **258** mmHg
